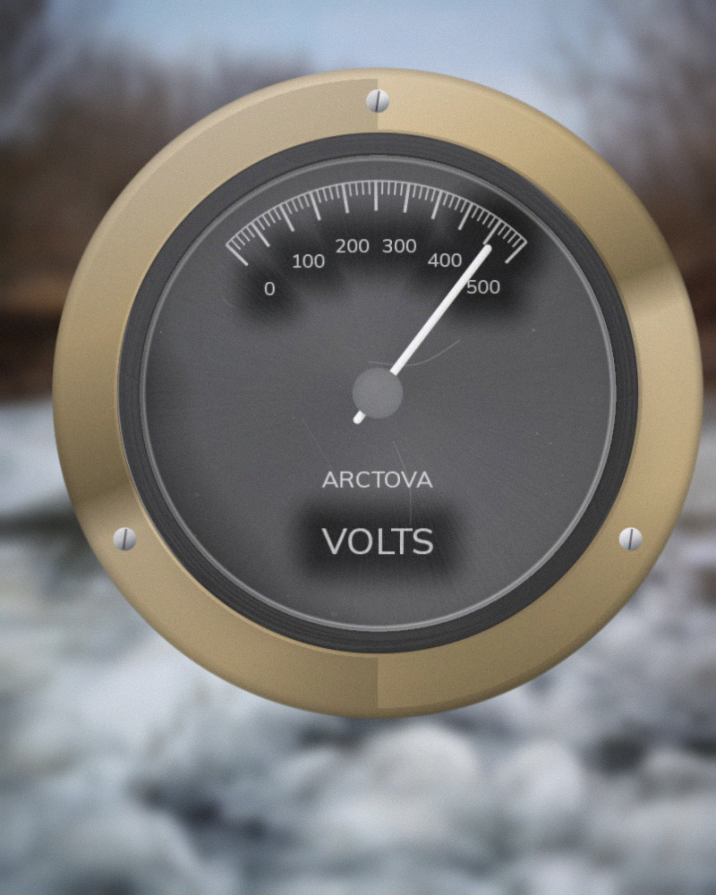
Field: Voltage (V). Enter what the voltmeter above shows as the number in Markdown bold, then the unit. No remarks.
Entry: **460** V
